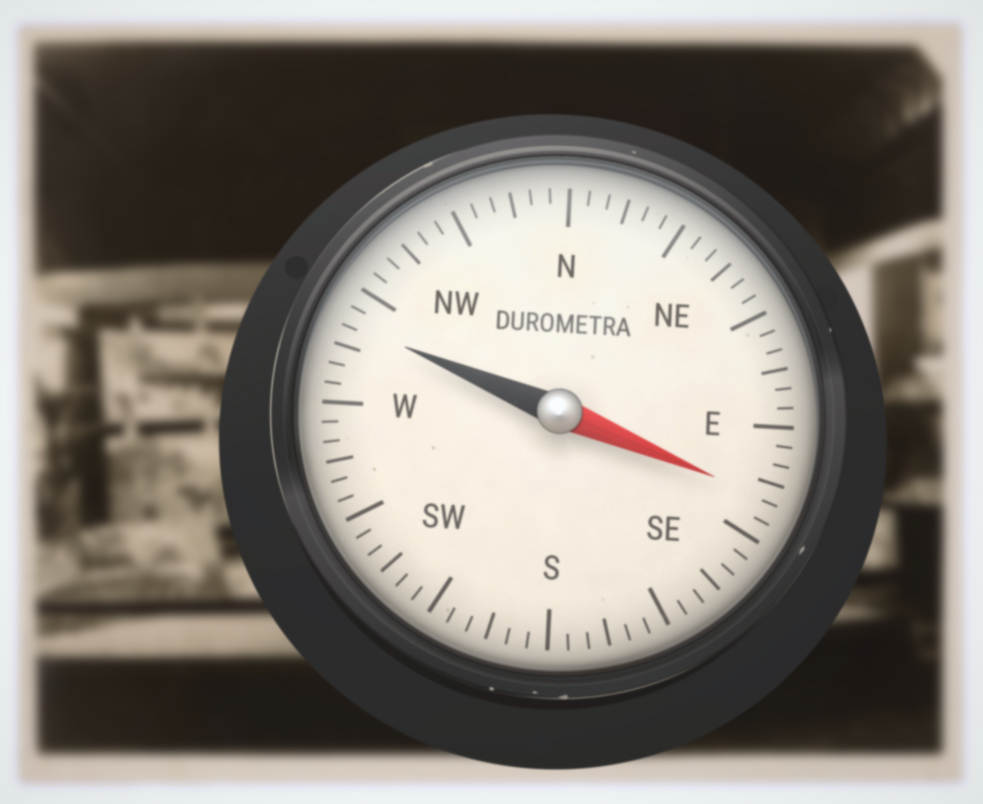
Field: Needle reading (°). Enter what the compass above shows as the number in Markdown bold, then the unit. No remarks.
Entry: **110** °
